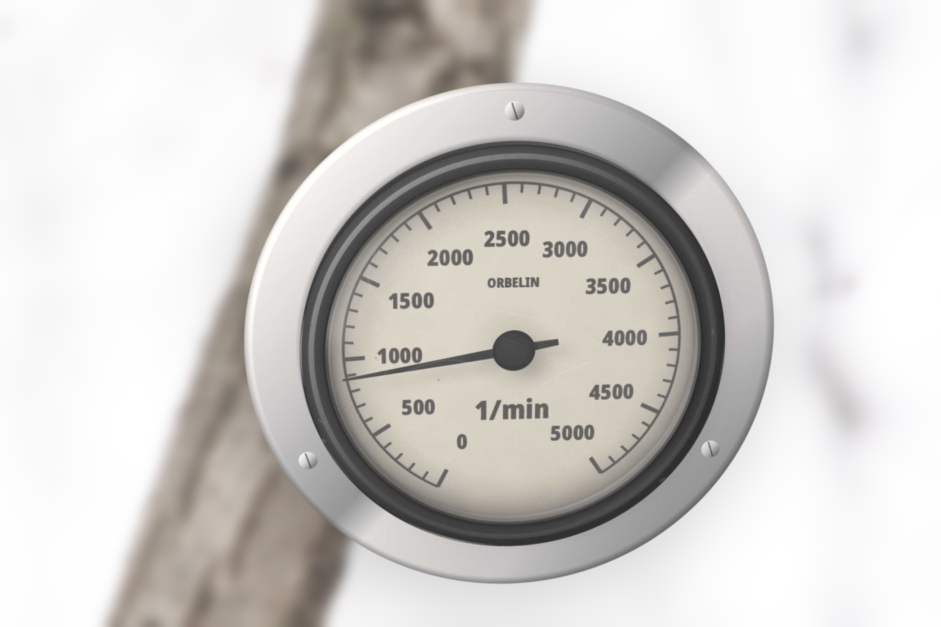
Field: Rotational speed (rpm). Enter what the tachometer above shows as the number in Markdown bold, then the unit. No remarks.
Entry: **900** rpm
